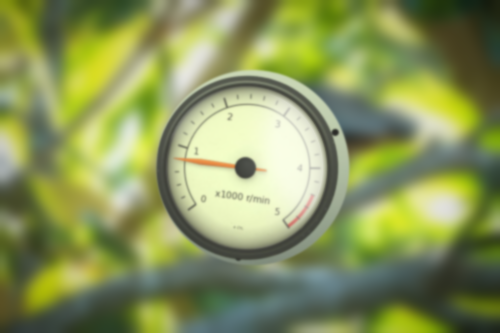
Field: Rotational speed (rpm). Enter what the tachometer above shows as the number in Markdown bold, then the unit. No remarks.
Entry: **800** rpm
